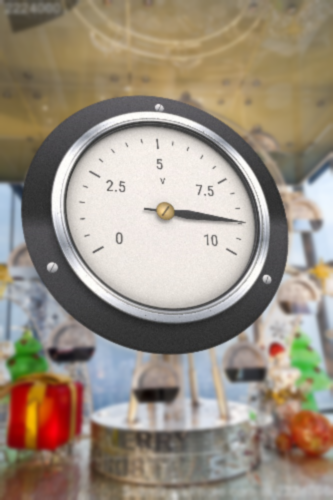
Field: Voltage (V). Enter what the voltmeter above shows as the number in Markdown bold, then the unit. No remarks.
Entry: **9** V
